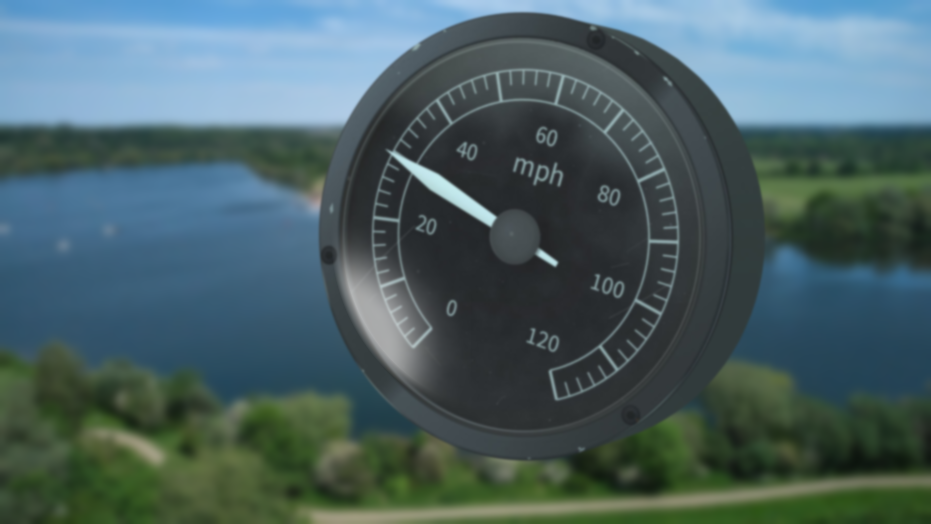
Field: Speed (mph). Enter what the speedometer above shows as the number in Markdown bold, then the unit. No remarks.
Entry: **30** mph
